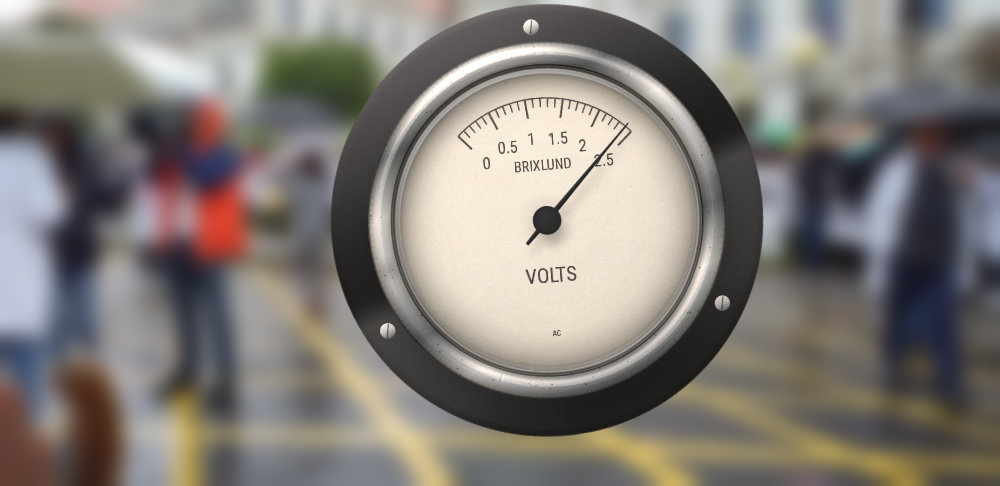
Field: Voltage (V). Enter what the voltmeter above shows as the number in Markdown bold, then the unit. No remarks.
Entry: **2.4** V
